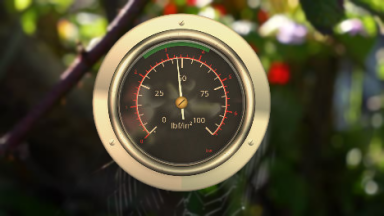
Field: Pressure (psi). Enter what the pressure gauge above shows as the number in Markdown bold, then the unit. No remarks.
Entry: **47.5** psi
